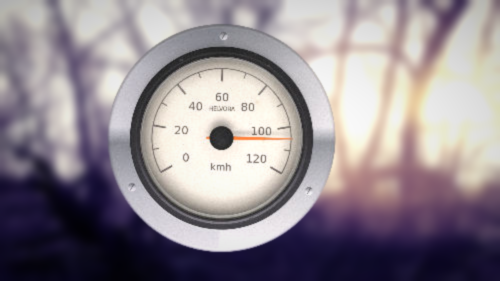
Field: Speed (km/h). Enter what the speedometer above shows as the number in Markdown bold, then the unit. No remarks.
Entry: **105** km/h
